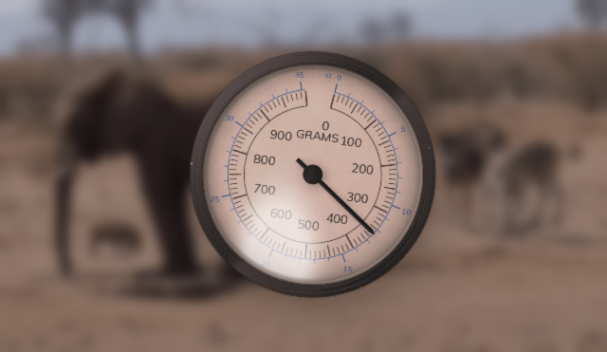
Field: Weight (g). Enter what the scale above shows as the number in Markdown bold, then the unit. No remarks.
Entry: **350** g
